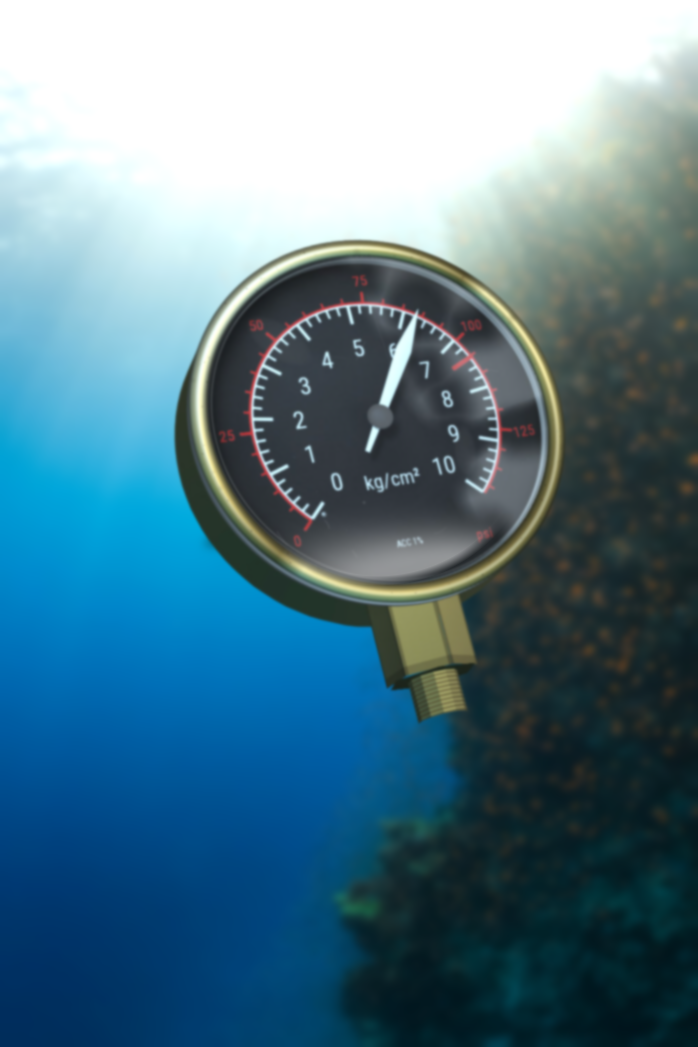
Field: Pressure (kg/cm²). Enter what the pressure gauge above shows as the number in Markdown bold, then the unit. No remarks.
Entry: **6.2** kg/cm²
